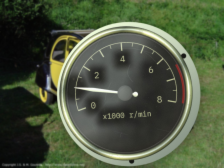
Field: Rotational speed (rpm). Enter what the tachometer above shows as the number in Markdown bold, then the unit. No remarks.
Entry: **1000** rpm
